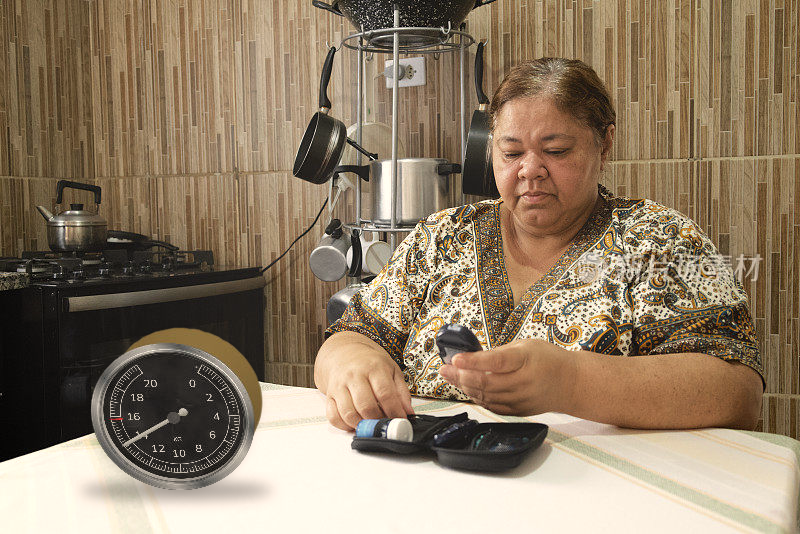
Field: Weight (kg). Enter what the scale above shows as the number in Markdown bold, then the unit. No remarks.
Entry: **14** kg
